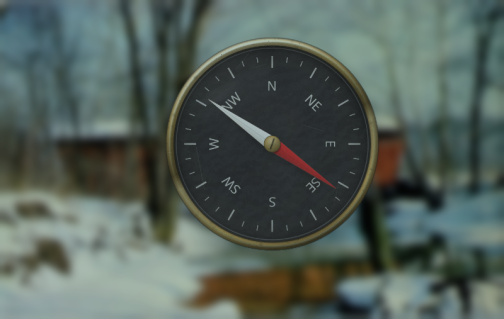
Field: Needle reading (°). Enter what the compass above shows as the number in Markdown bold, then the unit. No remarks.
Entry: **125** °
